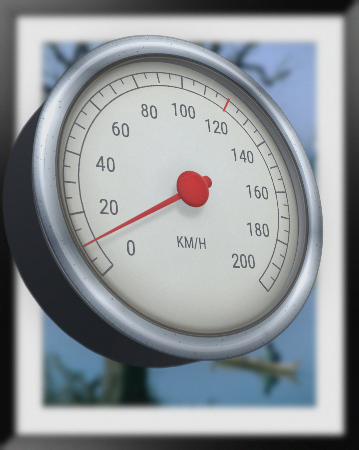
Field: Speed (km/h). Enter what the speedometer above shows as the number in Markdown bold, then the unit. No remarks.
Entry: **10** km/h
